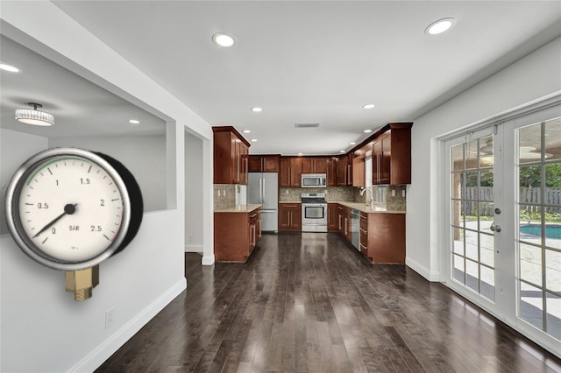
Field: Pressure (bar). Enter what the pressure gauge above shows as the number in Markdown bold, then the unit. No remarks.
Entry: **0.1** bar
